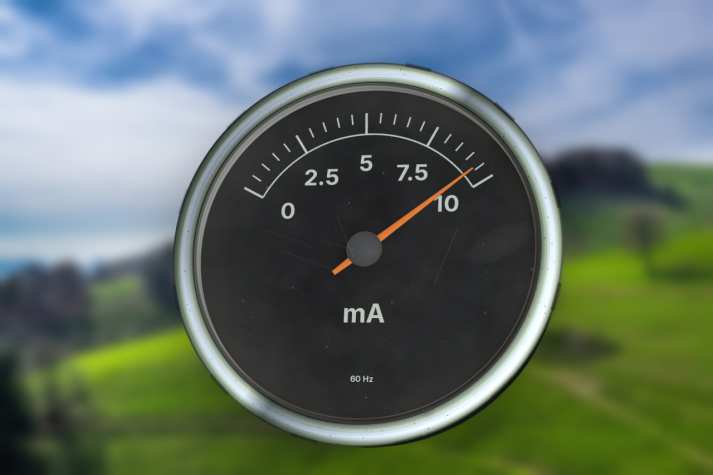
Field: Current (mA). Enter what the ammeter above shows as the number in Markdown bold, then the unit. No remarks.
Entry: **9.5** mA
